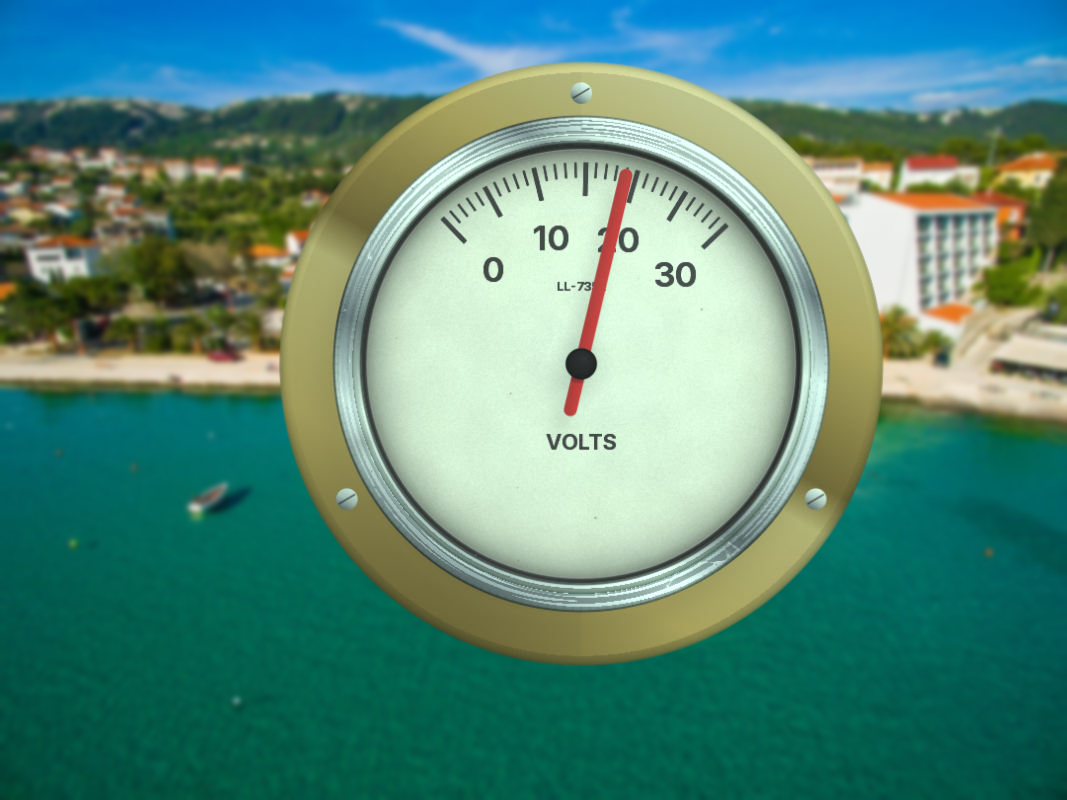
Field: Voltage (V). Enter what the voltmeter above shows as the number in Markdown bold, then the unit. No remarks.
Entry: **19** V
